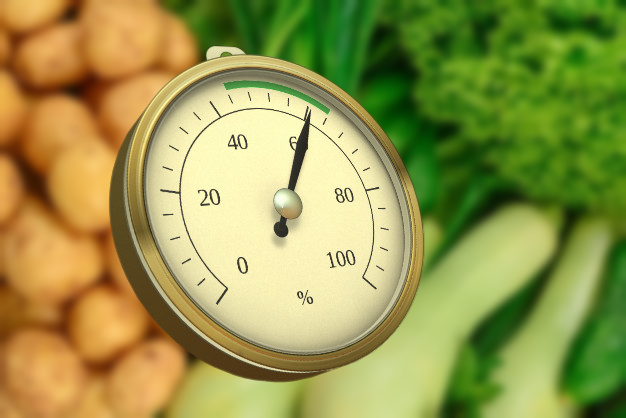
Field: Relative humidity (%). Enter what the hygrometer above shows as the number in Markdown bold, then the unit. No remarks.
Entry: **60** %
